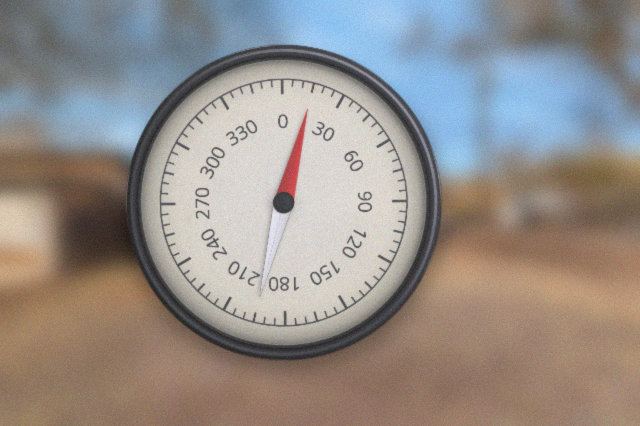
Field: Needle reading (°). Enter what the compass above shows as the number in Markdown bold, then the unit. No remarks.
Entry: **15** °
